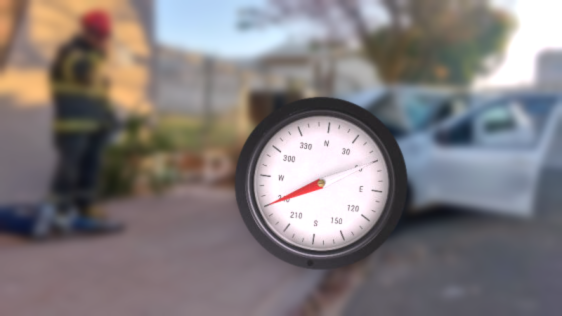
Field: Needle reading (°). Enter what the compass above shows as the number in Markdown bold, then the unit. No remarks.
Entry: **240** °
